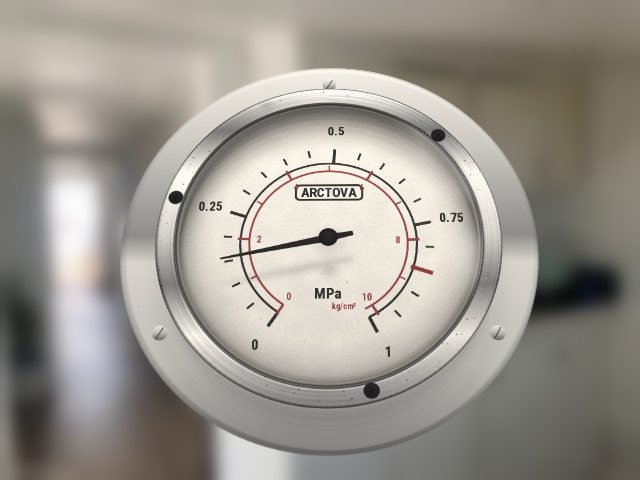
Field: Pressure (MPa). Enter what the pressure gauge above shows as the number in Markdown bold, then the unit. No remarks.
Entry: **0.15** MPa
